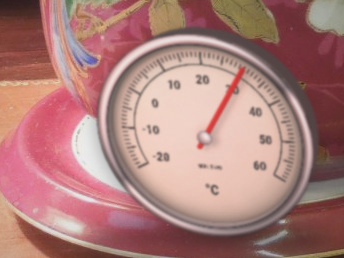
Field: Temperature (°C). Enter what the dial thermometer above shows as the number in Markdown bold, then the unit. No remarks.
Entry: **30** °C
